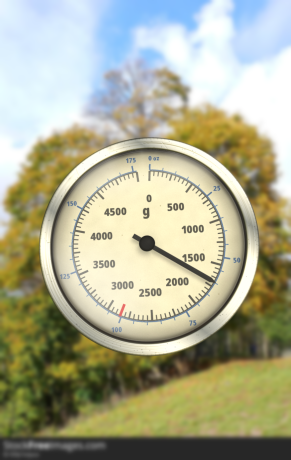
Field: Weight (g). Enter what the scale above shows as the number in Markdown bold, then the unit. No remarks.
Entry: **1700** g
